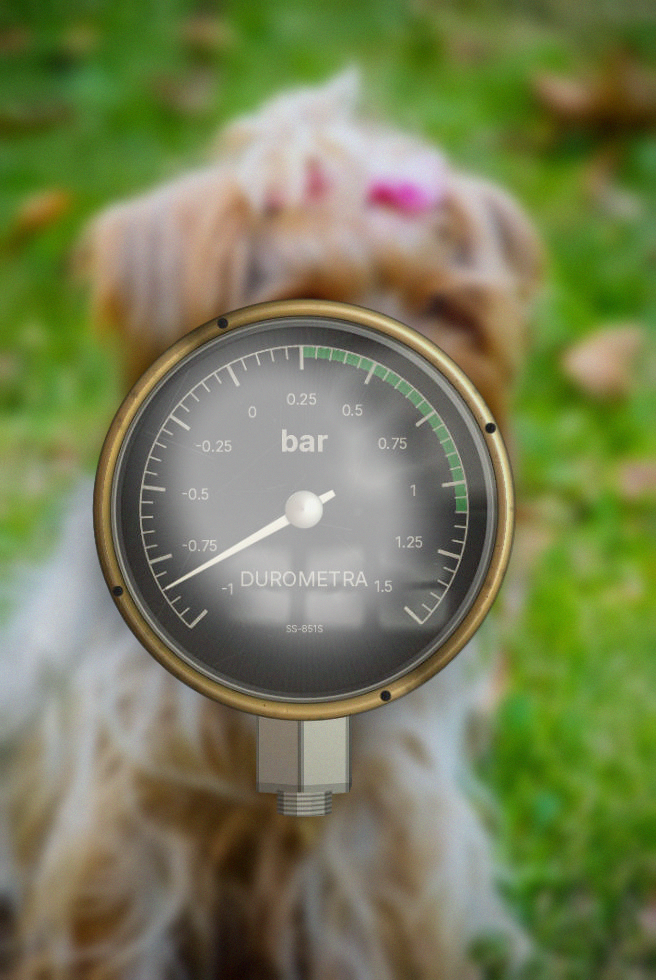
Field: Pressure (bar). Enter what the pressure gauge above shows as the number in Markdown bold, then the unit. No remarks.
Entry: **-0.85** bar
